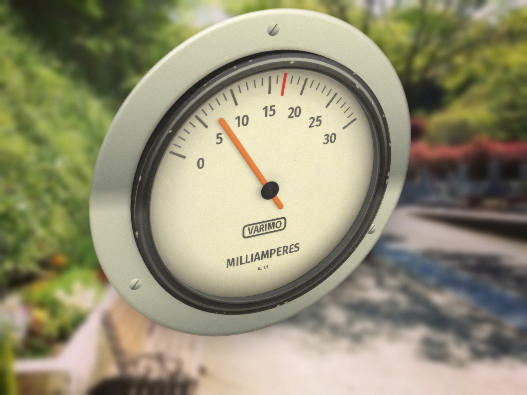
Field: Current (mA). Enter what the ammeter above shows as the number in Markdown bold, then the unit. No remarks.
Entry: **7** mA
